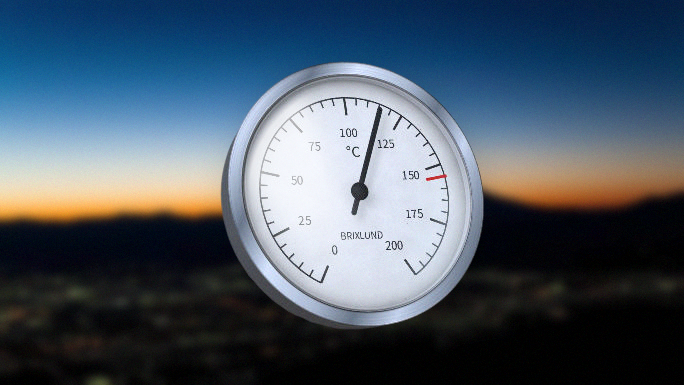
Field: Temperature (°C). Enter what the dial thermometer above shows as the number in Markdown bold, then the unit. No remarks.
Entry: **115** °C
